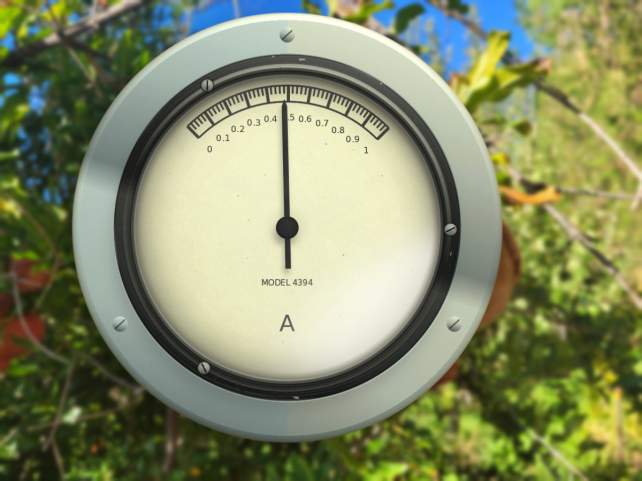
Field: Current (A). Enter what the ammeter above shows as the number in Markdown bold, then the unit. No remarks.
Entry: **0.48** A
